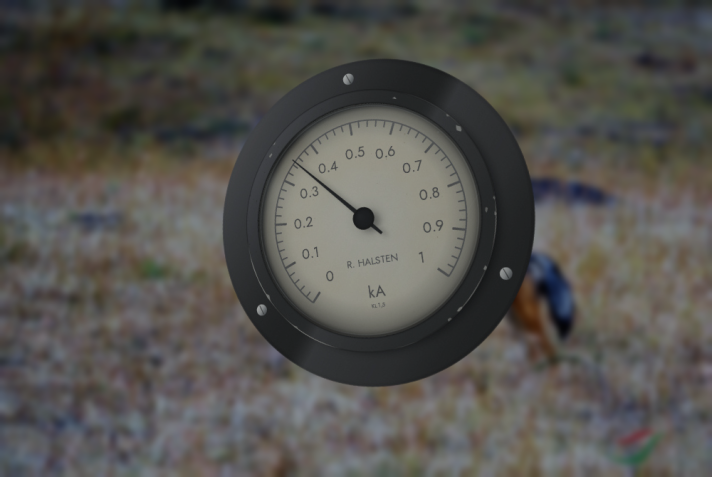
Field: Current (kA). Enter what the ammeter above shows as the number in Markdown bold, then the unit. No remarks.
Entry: **0.35** kA
